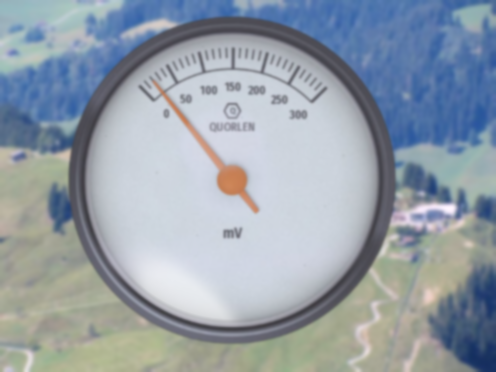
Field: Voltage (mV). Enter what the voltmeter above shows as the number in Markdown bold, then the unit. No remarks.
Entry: **20** mV
